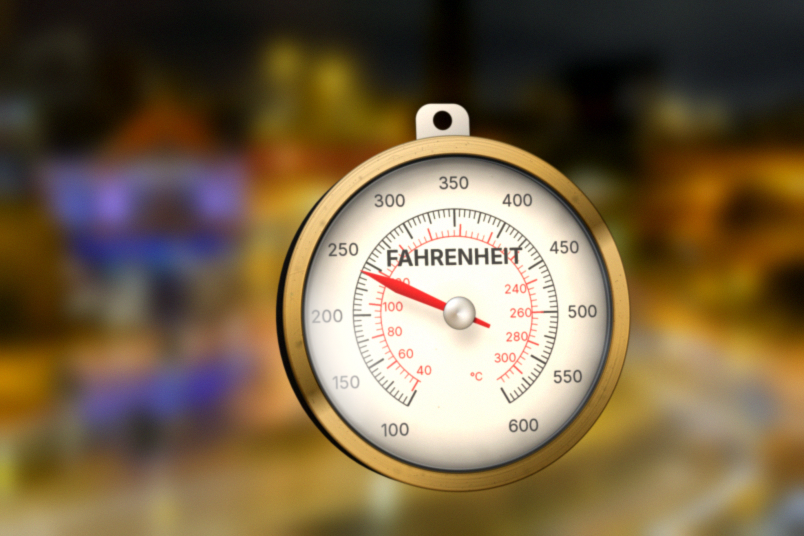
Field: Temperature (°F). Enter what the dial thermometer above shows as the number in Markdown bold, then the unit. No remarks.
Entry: **240** °F
